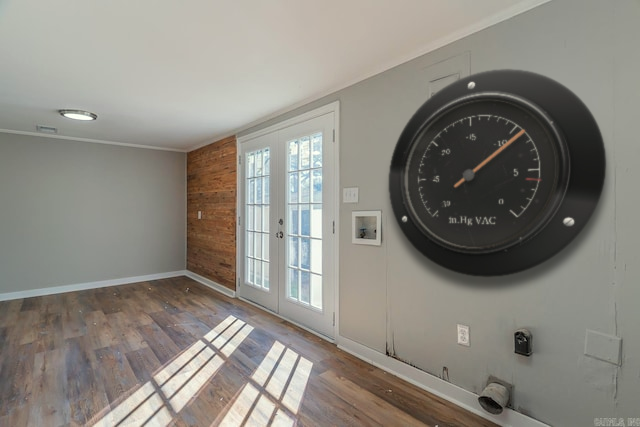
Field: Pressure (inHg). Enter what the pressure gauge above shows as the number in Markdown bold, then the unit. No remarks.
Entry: **-9** inHg
